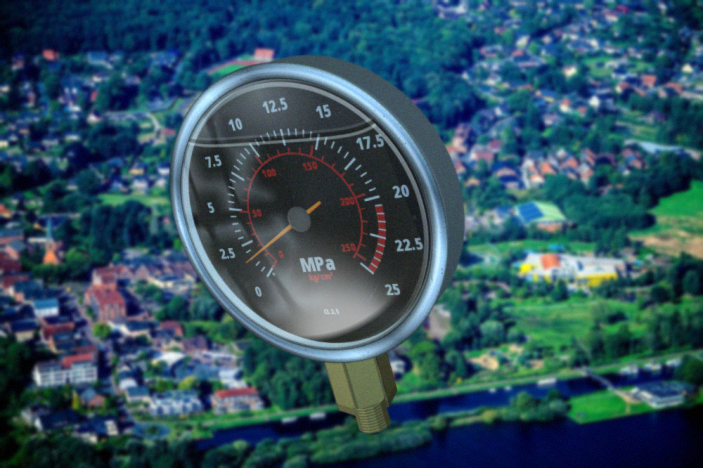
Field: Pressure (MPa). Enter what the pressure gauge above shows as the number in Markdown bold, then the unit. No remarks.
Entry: **1.5** MPa
